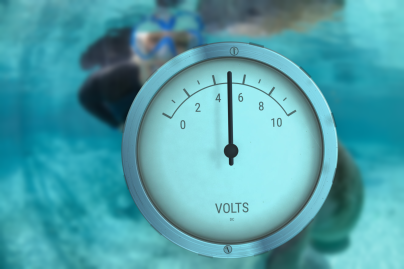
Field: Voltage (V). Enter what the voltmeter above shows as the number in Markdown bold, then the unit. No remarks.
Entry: **5** V
